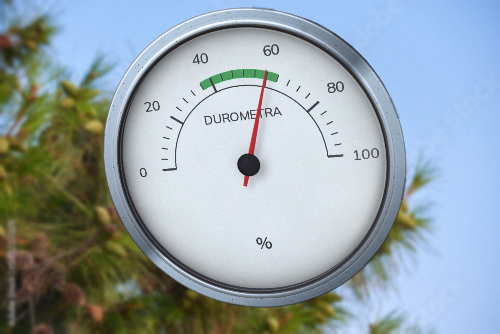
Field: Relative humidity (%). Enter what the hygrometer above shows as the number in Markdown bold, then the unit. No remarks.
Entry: **60** %
